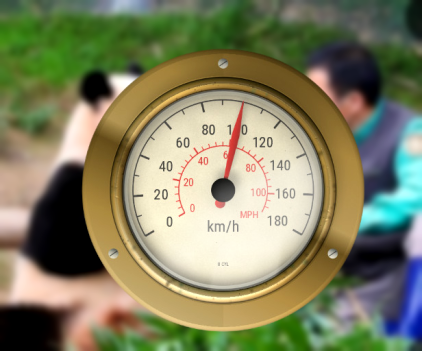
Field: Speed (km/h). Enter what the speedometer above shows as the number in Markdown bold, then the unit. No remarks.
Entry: **100** km/h
